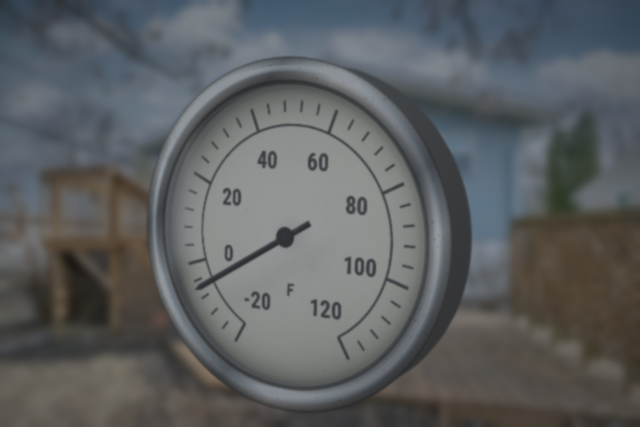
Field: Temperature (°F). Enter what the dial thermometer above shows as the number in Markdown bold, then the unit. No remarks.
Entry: **-6** °F
